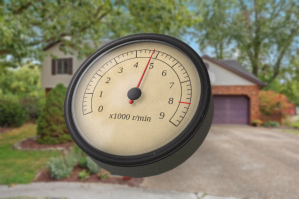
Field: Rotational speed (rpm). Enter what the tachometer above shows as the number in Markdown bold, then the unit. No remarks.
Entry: **4800** rpm
